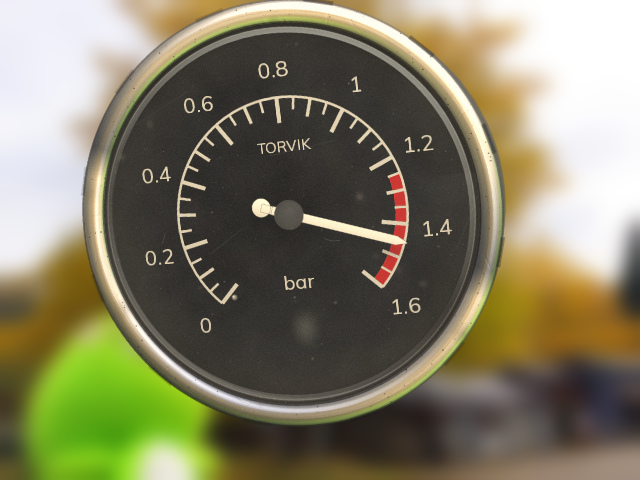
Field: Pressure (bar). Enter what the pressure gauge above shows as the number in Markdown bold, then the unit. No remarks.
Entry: **1.45** bar
